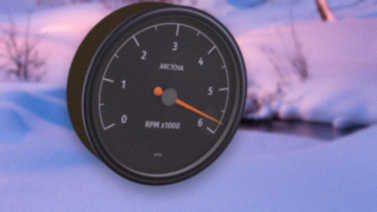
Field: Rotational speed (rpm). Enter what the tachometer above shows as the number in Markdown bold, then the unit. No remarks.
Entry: **5750** rpm
